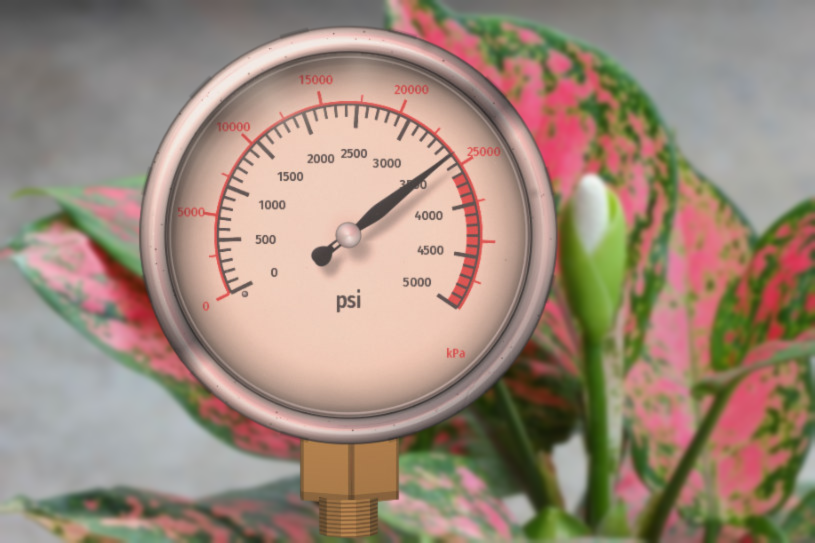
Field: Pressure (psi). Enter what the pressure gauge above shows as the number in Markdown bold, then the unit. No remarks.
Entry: **3500** psi
